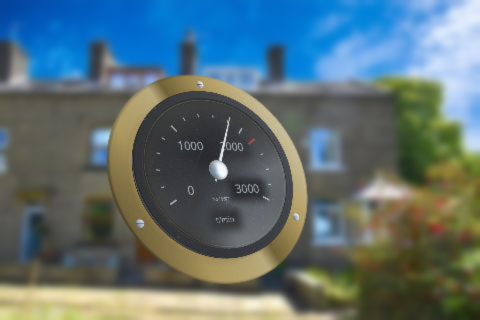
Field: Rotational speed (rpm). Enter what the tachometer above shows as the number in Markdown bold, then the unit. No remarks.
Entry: **1800** rpm
